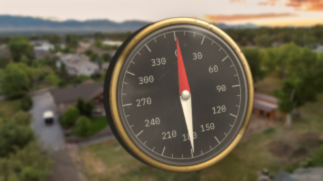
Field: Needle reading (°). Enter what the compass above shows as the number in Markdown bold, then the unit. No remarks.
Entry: **0** °
